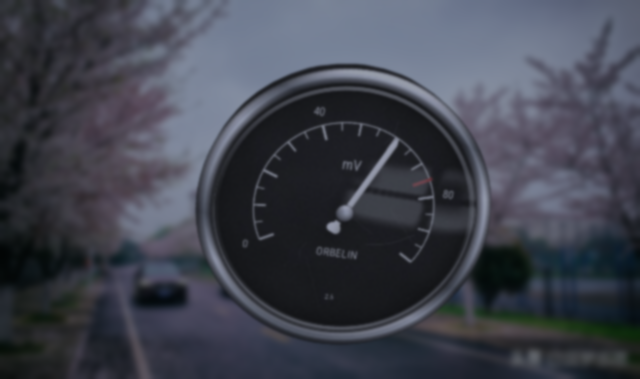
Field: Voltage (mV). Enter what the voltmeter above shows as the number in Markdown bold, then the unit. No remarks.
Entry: **60** mV
